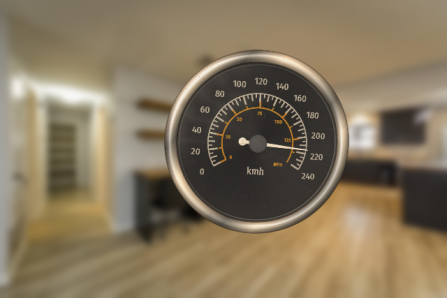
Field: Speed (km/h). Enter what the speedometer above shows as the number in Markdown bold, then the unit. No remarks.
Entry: **215** km/h
